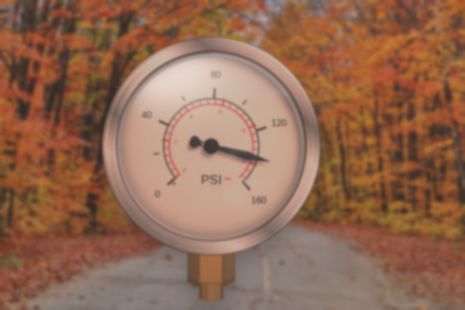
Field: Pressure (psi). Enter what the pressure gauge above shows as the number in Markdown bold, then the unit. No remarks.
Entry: **140** psi
